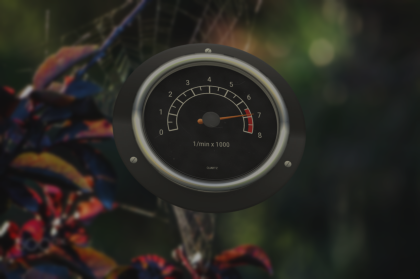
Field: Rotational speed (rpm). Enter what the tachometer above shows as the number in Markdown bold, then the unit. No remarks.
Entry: **7000** rpm
